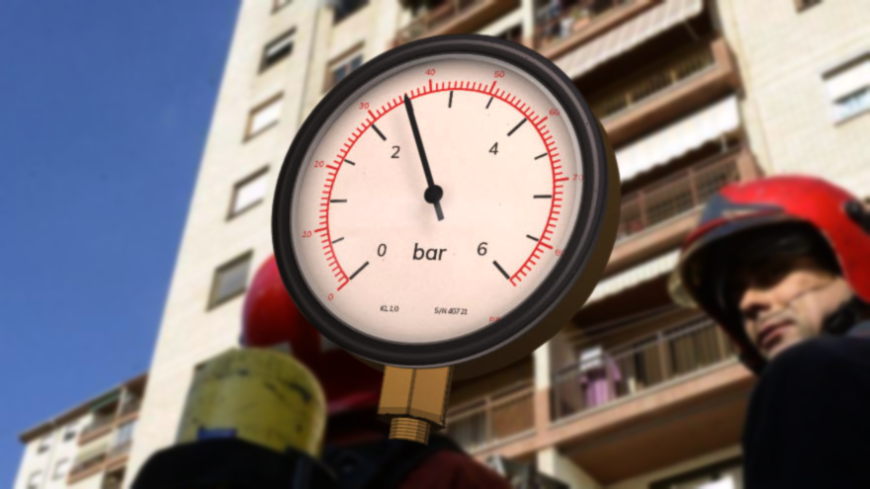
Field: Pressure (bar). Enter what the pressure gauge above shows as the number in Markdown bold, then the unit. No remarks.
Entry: **2.5** bar
